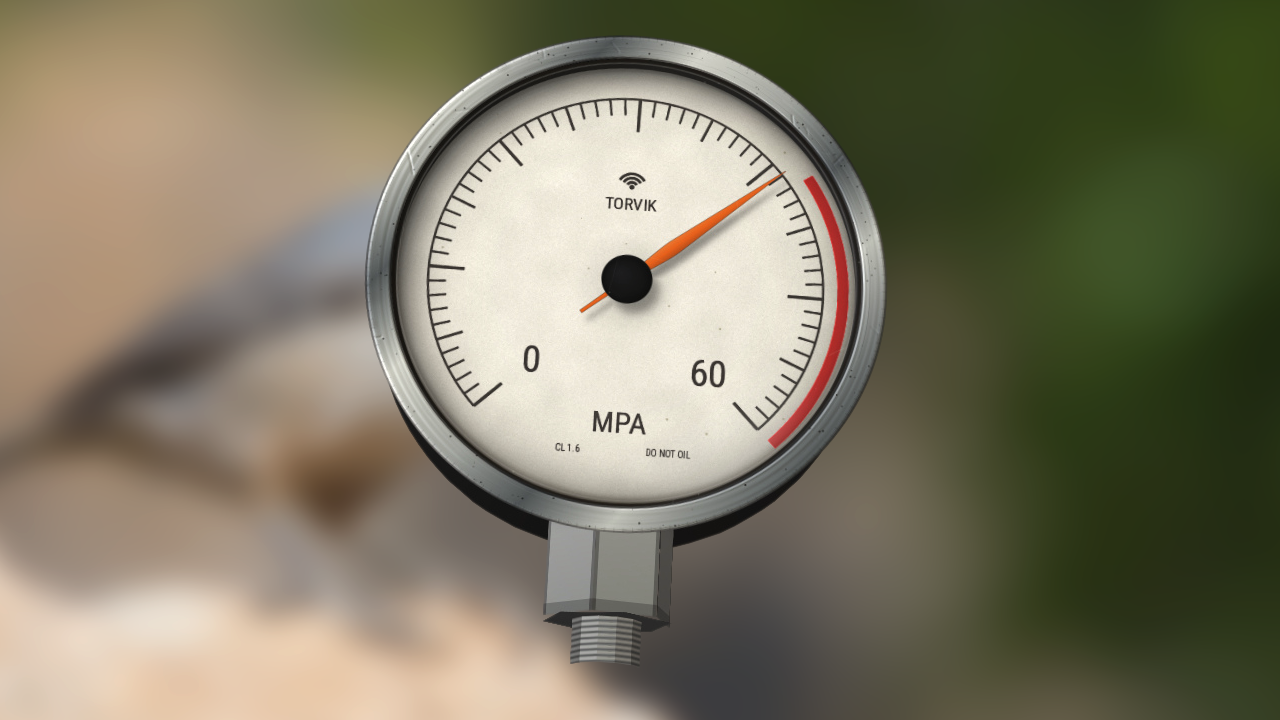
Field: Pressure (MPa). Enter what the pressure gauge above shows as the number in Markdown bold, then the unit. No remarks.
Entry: **41** MPa
